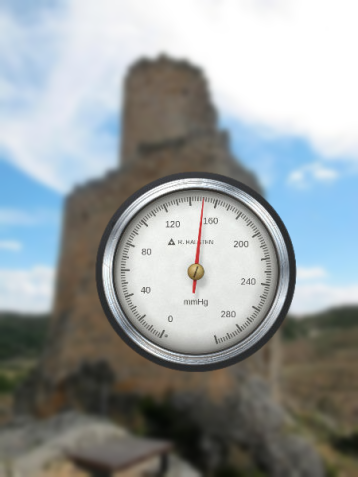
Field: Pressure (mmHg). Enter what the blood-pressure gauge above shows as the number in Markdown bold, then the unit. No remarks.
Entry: **150** mmHg
